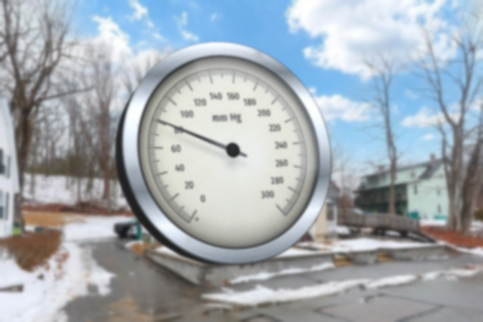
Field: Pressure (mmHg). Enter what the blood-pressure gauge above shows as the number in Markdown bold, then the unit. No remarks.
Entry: **80** mmHg
